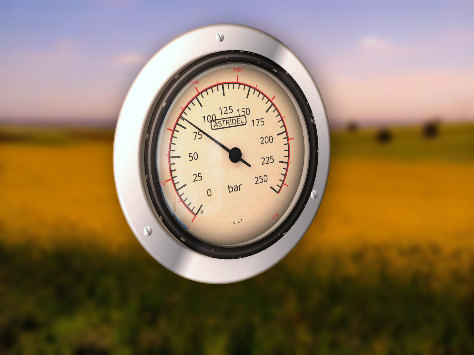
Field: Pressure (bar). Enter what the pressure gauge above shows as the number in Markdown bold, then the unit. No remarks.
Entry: **80** bar
